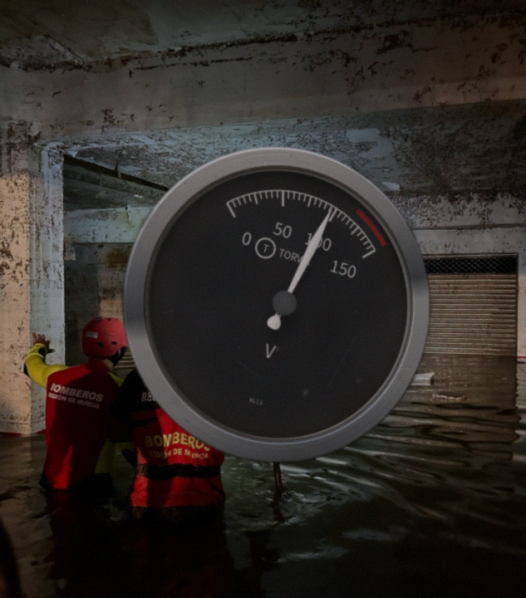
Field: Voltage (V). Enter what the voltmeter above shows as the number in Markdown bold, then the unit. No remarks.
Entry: **95** V
